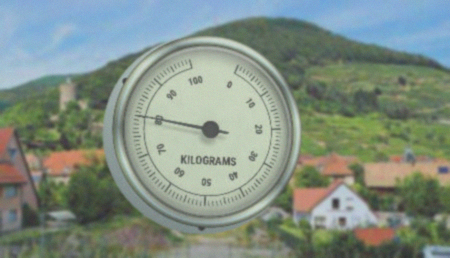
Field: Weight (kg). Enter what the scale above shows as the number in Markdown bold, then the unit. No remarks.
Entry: **80** kg
